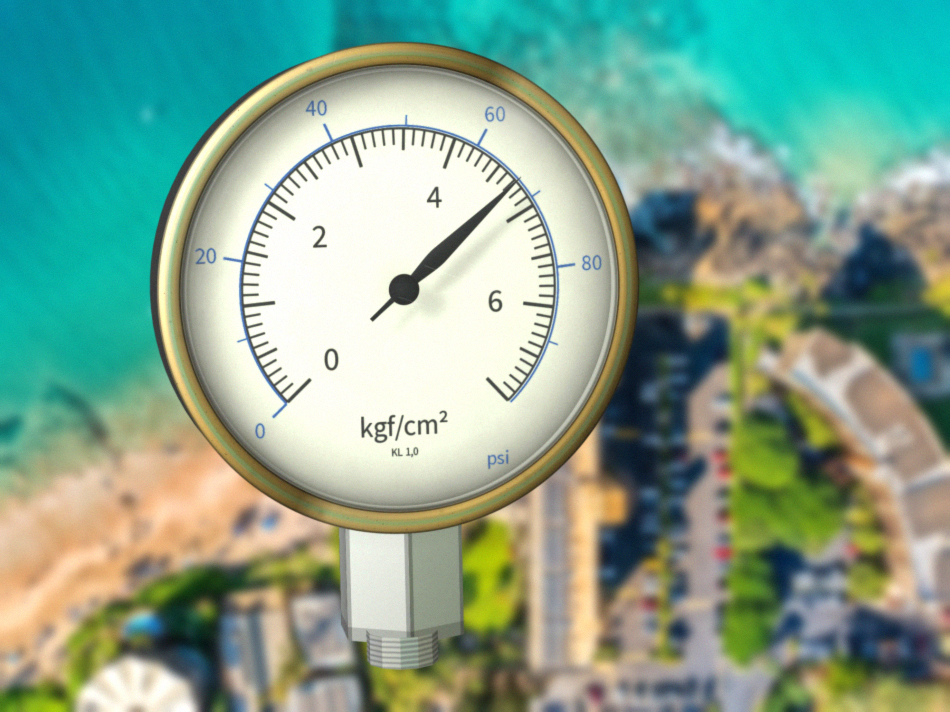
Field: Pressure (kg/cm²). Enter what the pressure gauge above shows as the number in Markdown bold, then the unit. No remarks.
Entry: **4.7** kg/cm²
